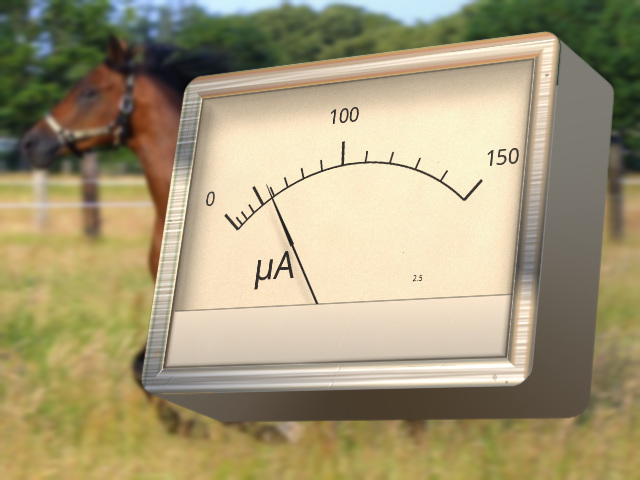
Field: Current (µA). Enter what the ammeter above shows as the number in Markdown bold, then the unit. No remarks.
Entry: **60** µA
